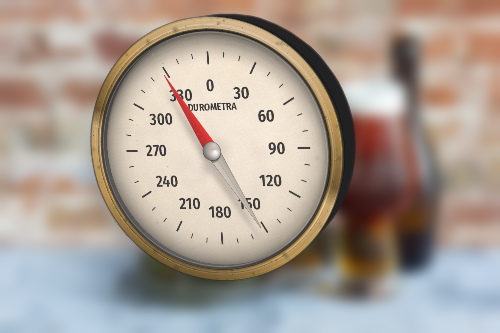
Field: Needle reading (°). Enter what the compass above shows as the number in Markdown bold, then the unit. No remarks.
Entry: **330** °
